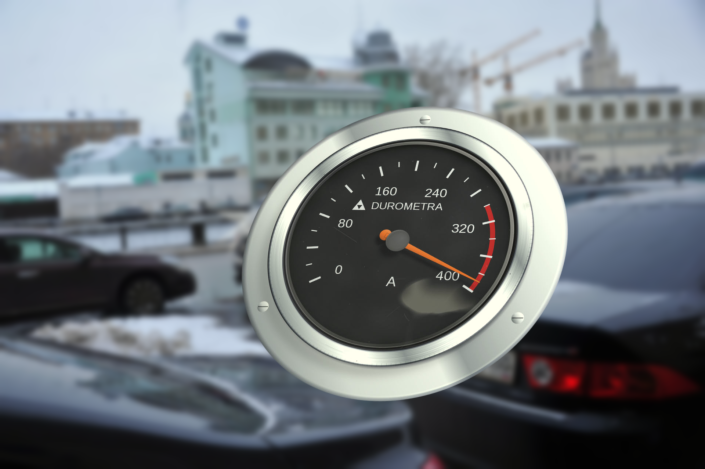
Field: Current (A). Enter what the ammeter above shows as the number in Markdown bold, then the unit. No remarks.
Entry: **390** A
